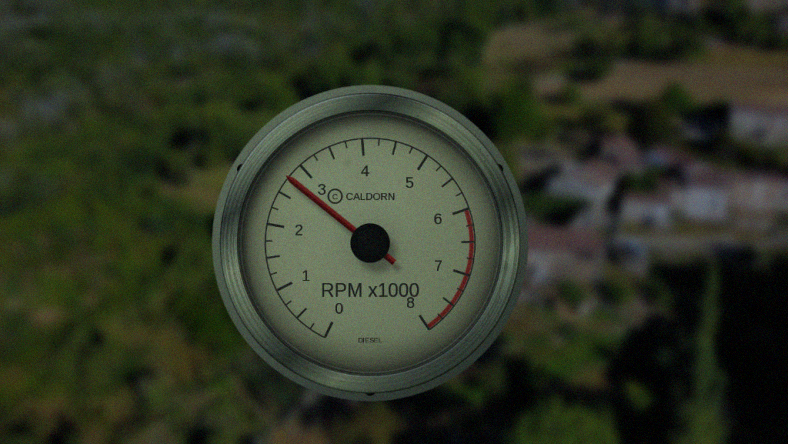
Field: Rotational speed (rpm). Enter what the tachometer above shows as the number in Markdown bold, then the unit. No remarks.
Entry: **2750** rpm
